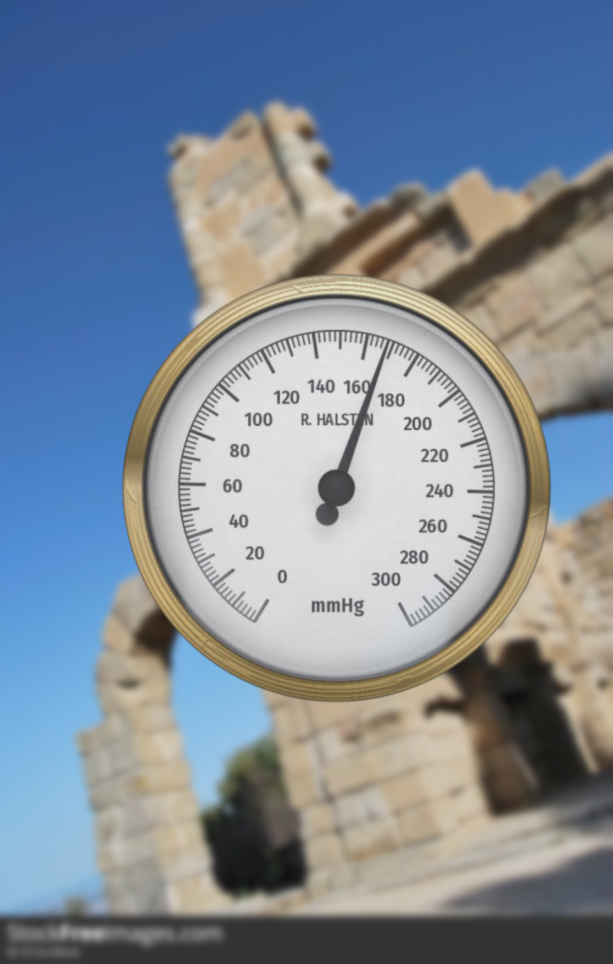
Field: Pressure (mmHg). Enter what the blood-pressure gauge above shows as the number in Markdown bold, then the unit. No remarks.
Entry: **168** mmHg
